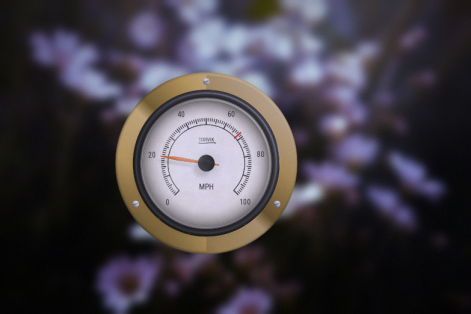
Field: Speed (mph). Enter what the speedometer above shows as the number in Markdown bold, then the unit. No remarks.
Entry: **20** mph
